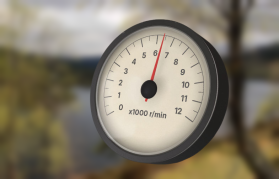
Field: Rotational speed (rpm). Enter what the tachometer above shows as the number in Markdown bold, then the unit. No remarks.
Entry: **6500** rpm
